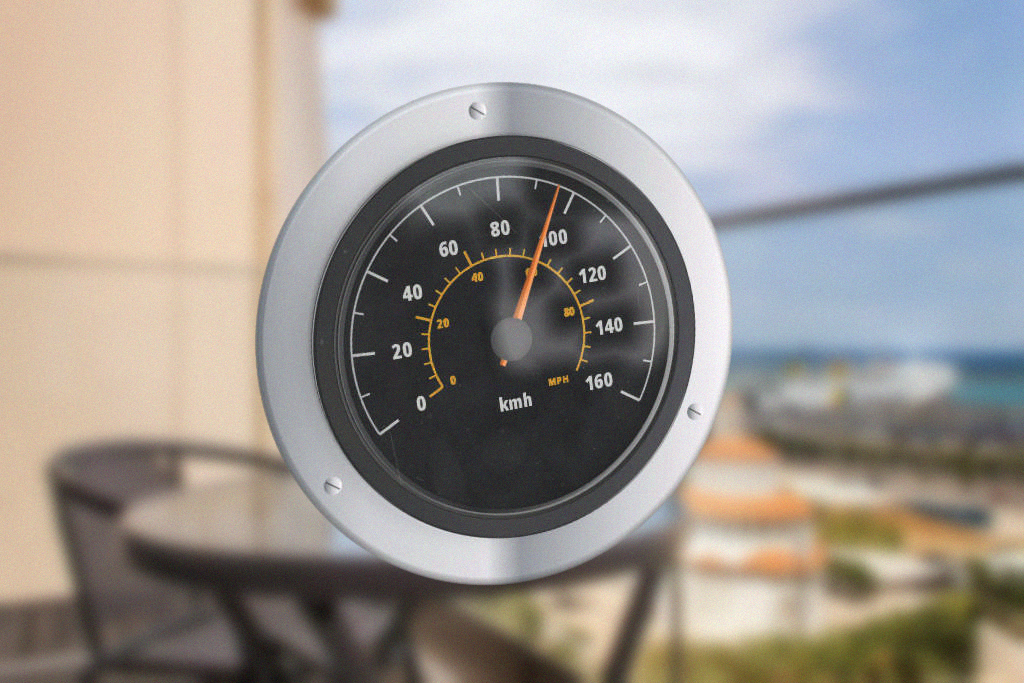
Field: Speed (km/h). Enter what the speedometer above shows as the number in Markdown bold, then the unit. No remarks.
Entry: **95** km/h
